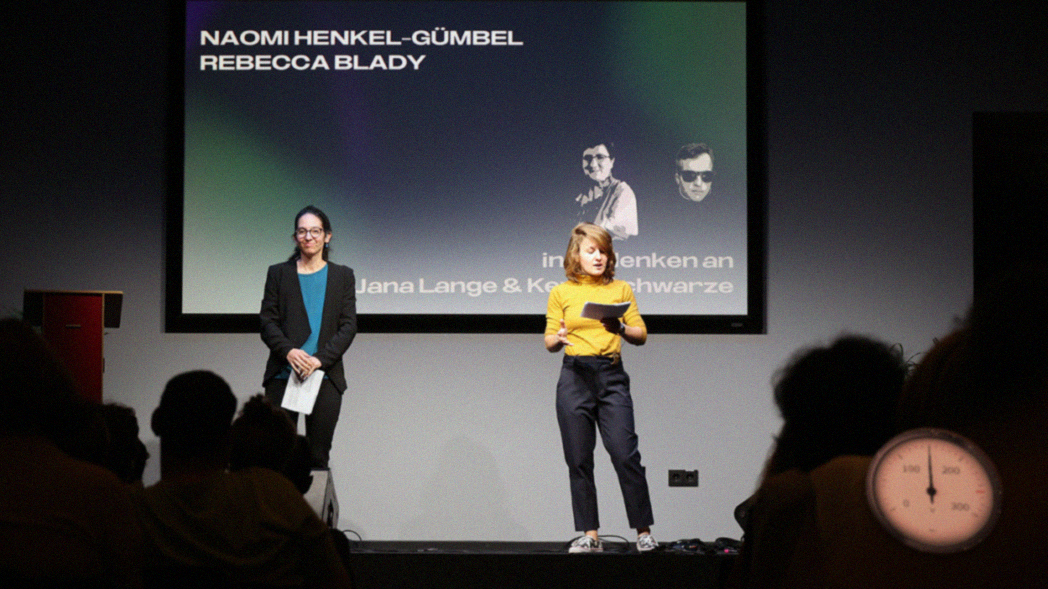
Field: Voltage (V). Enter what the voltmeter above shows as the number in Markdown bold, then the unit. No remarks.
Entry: **150** V
